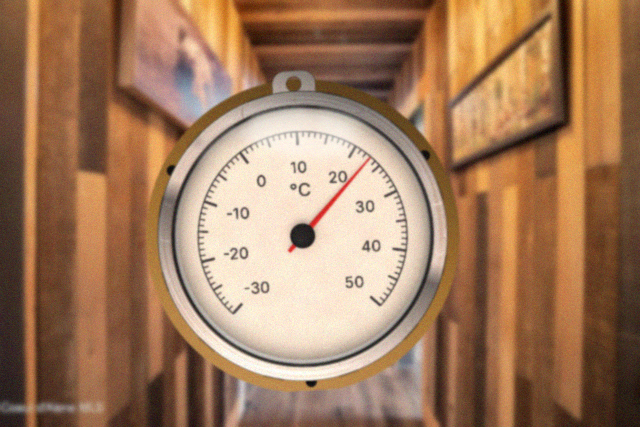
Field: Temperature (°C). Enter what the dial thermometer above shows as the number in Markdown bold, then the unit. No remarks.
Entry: **23** °C
